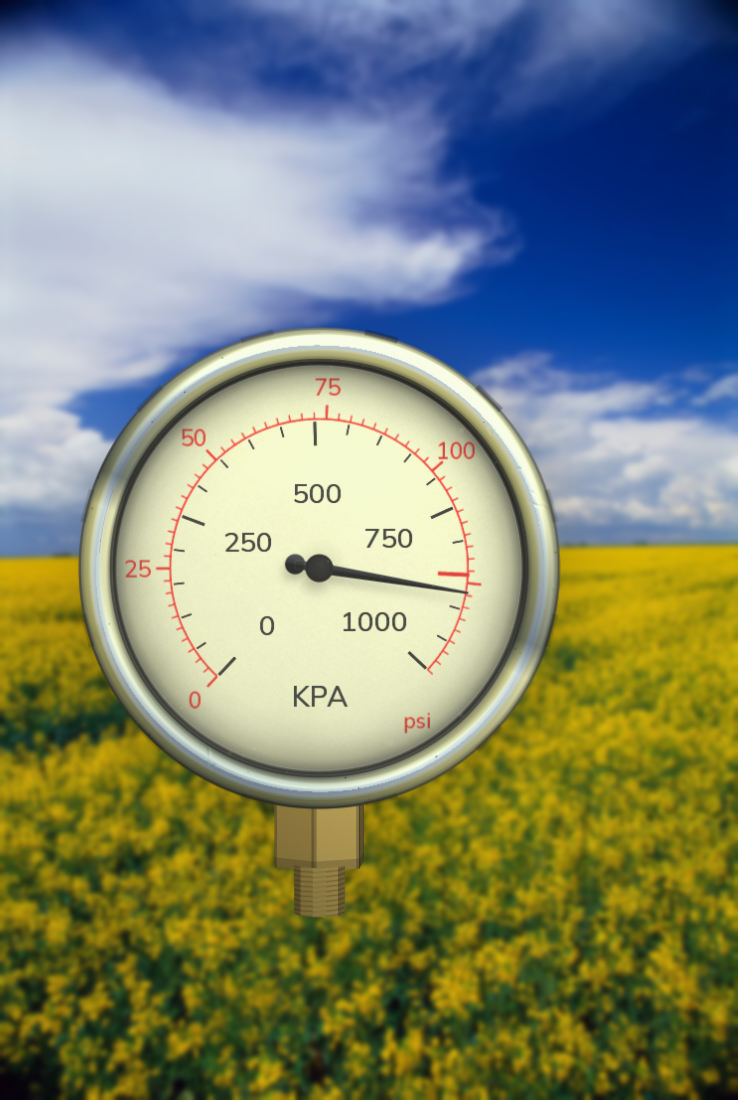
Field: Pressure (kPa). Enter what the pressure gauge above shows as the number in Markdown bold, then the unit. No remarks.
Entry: **875** kPa
